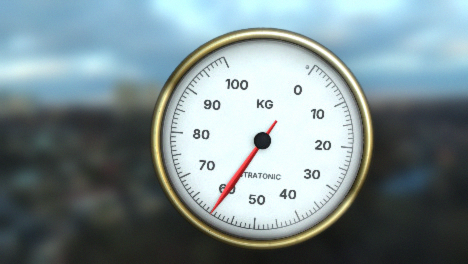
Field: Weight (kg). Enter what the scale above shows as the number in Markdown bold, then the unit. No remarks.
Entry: **60** kg
